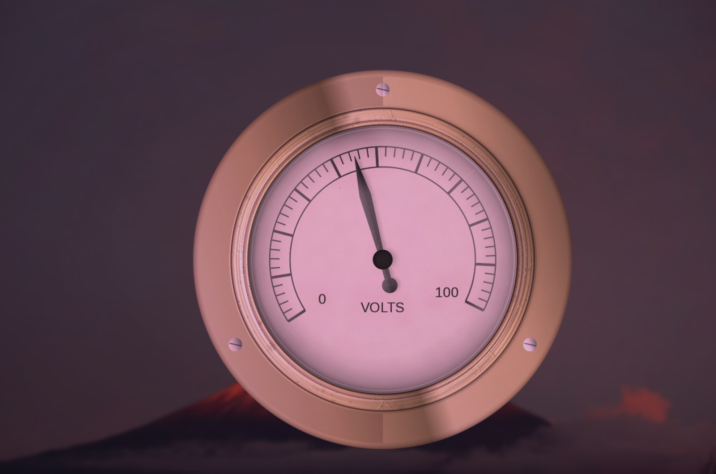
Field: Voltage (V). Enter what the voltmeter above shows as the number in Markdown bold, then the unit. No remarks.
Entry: **45** V
